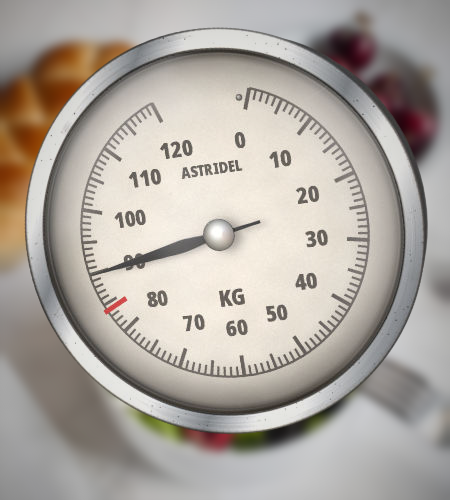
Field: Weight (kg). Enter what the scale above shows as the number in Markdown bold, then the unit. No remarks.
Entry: **90** kg
